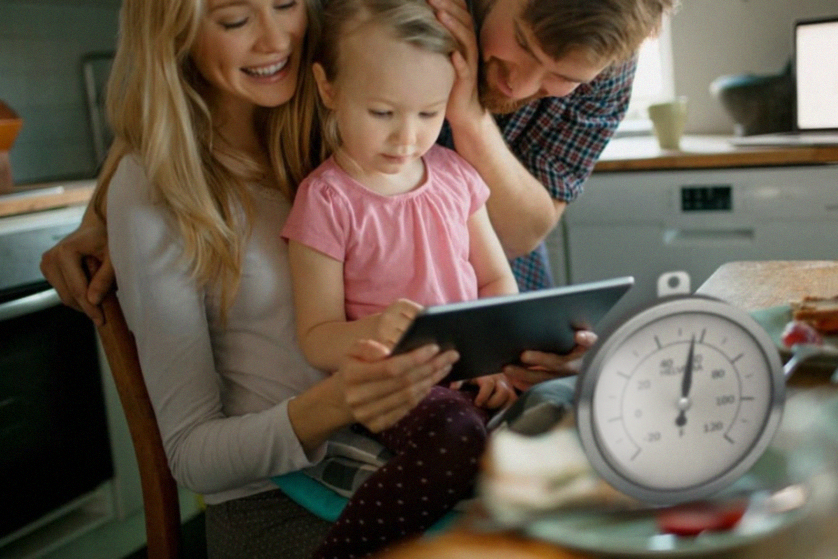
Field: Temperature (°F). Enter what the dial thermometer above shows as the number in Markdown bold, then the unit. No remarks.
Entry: **55** °F
